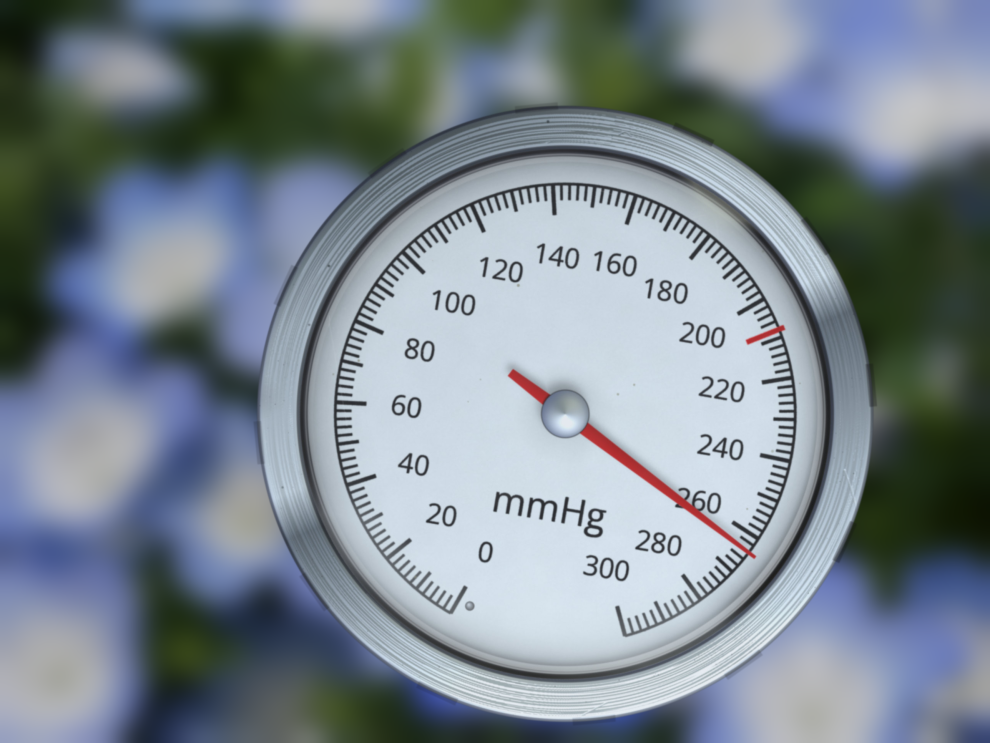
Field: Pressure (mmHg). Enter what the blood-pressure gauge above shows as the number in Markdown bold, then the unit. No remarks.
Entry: **264** mmHg
